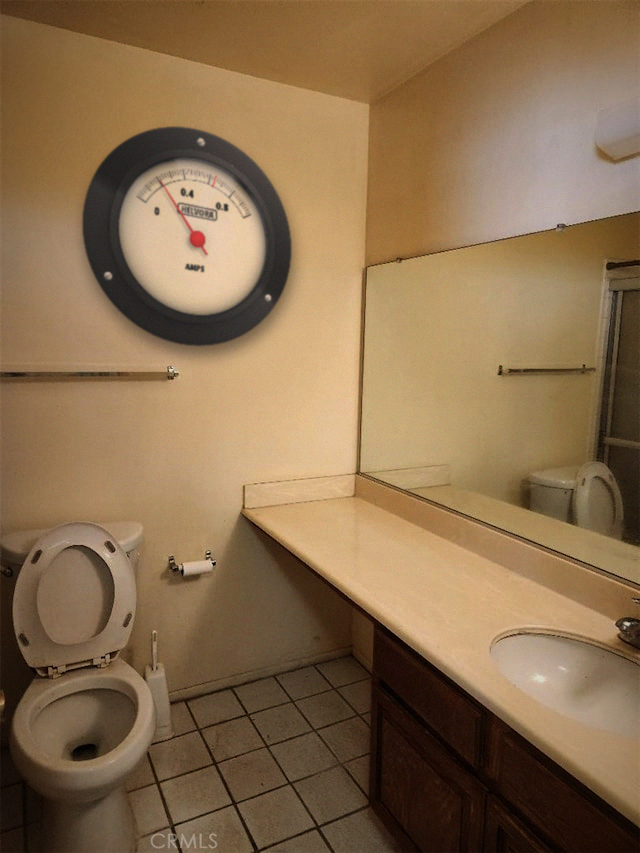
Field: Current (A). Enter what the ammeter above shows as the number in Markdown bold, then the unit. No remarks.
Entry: **0.2** A
